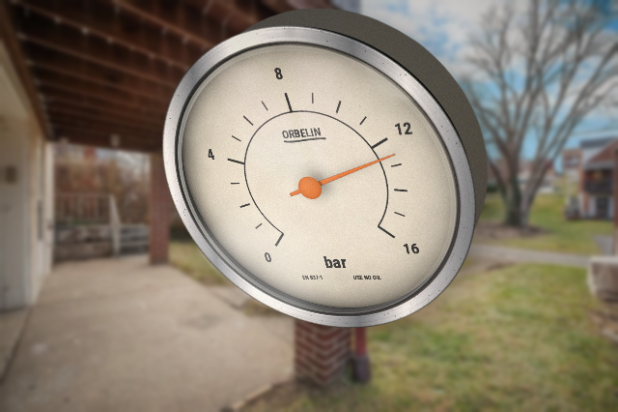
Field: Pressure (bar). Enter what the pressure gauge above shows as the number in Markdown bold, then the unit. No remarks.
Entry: **12.5** bar
